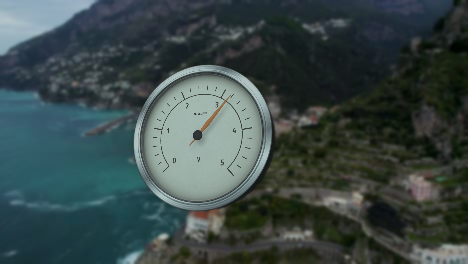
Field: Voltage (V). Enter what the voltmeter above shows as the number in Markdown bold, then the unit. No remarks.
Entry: **3.2** V
